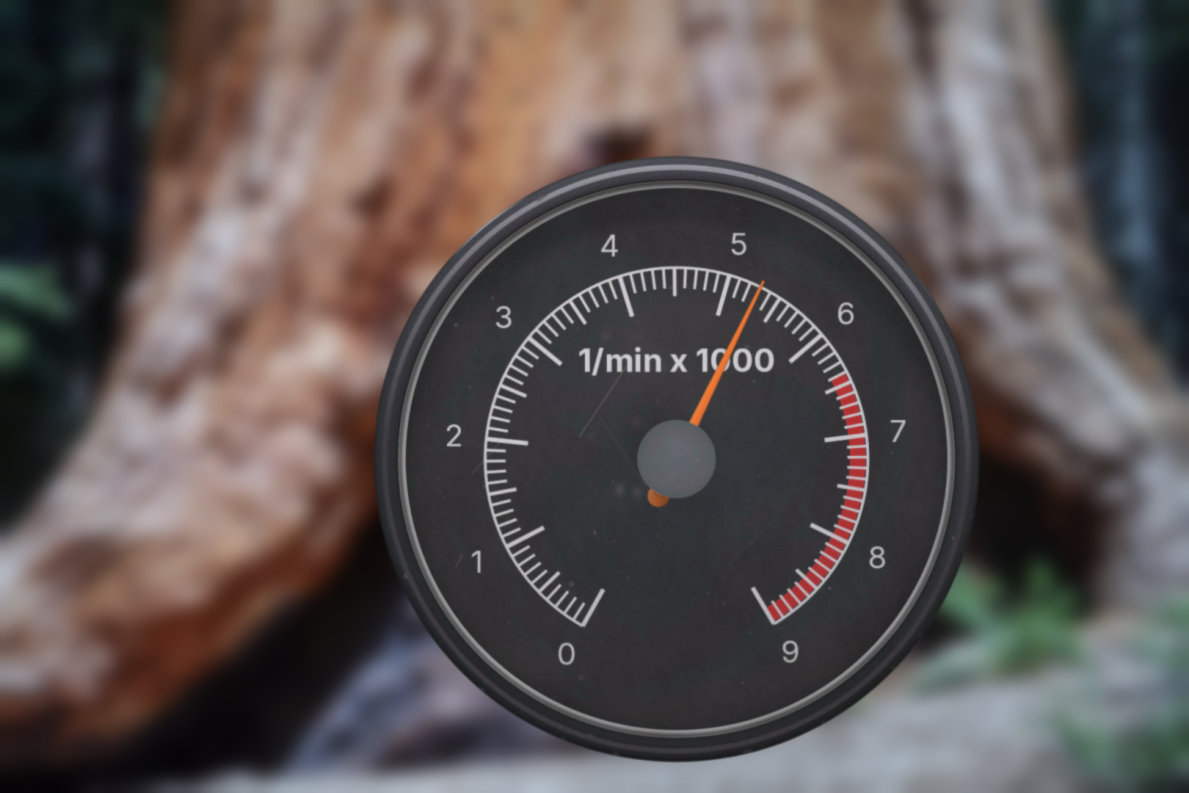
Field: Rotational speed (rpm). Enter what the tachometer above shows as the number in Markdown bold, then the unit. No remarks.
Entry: **5300** rpm
